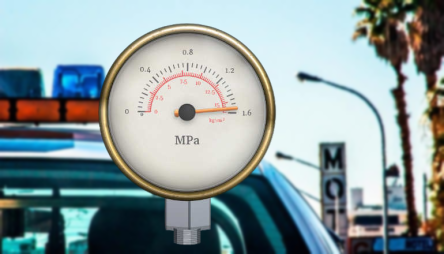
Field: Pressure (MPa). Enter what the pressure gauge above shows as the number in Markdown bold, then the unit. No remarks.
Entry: **1.55** MPa
